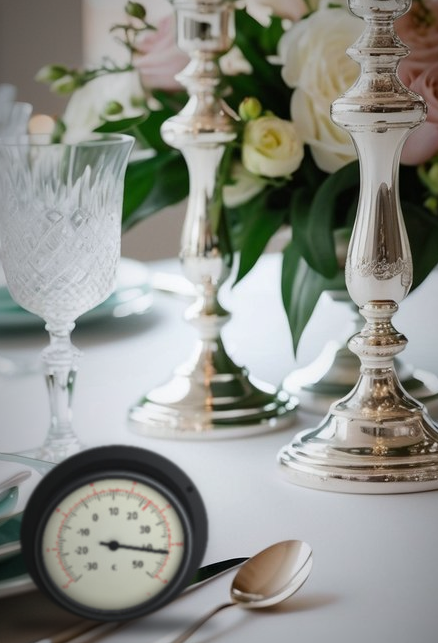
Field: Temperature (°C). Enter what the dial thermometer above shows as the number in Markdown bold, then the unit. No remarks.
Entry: **40** °C
